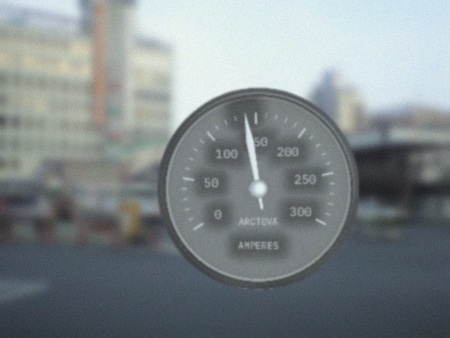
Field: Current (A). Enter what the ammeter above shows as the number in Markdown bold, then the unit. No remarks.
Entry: **140** A
